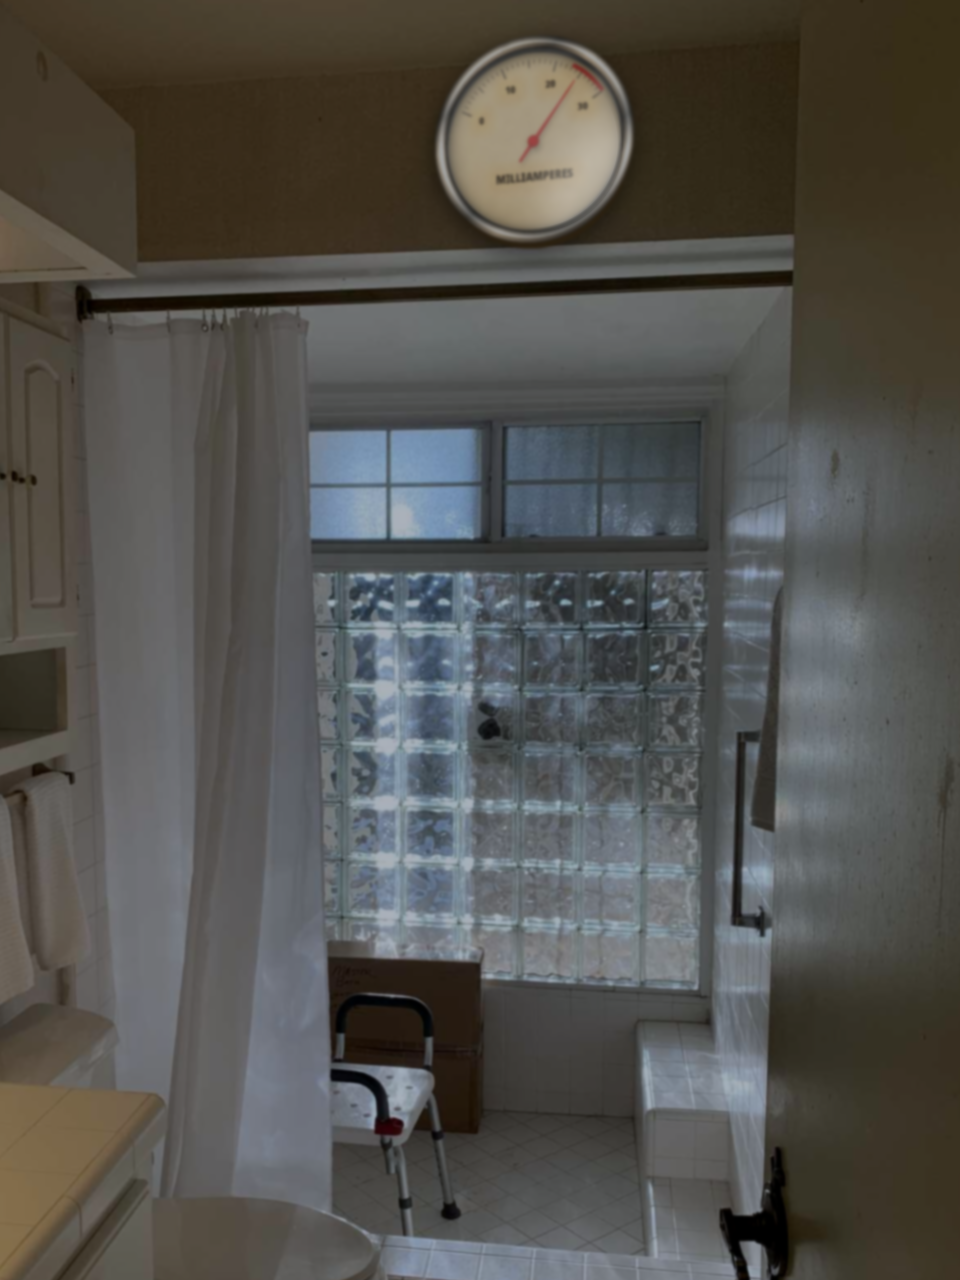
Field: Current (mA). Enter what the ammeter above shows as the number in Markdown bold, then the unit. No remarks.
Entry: **25** mA
